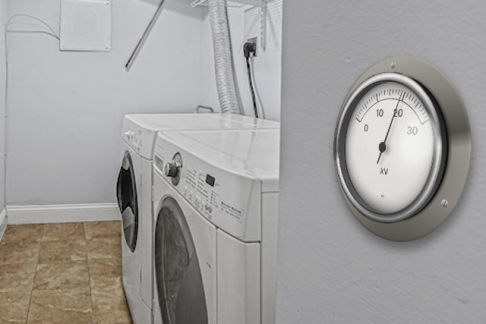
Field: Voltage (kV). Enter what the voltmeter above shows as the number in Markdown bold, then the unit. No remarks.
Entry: **20** kV
